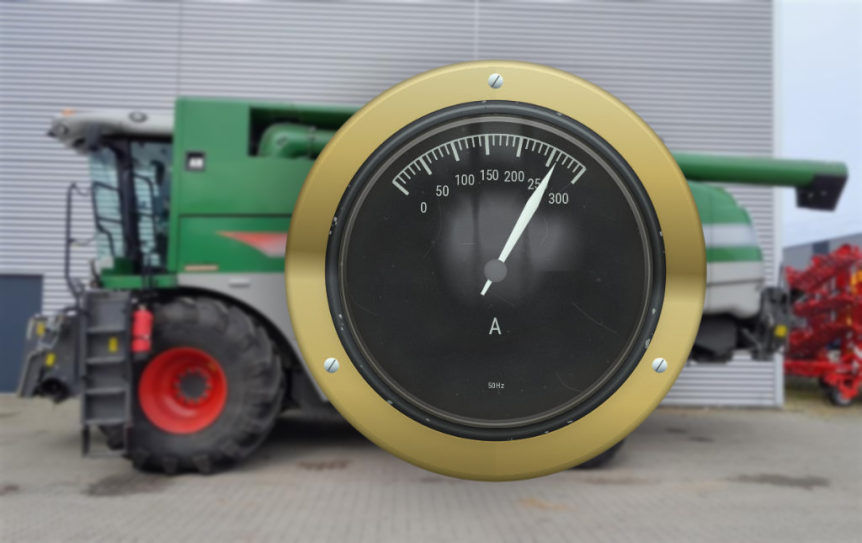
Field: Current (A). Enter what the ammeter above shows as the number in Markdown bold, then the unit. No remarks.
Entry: **260** A
